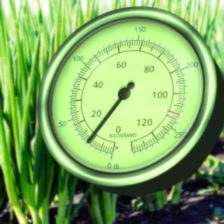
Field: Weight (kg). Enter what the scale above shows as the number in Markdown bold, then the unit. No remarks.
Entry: **10** kg
